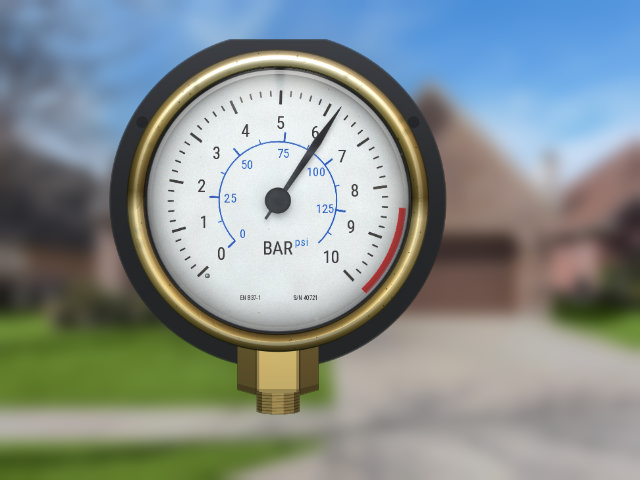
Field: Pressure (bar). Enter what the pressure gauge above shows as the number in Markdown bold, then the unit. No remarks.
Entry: **6.2** bar
